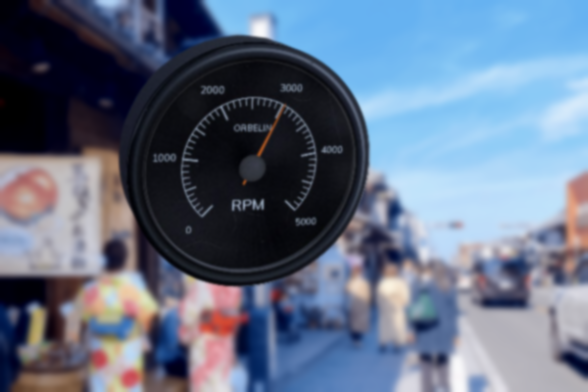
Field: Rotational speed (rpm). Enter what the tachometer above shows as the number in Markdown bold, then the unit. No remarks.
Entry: **3000** rpm
